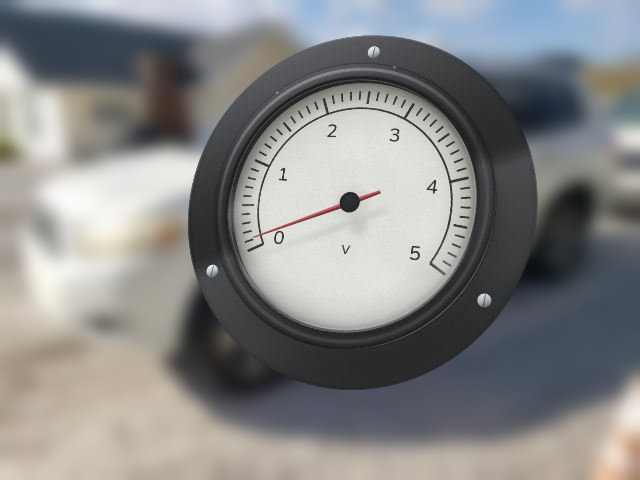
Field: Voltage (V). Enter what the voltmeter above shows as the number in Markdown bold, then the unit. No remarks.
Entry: **0.1** V
